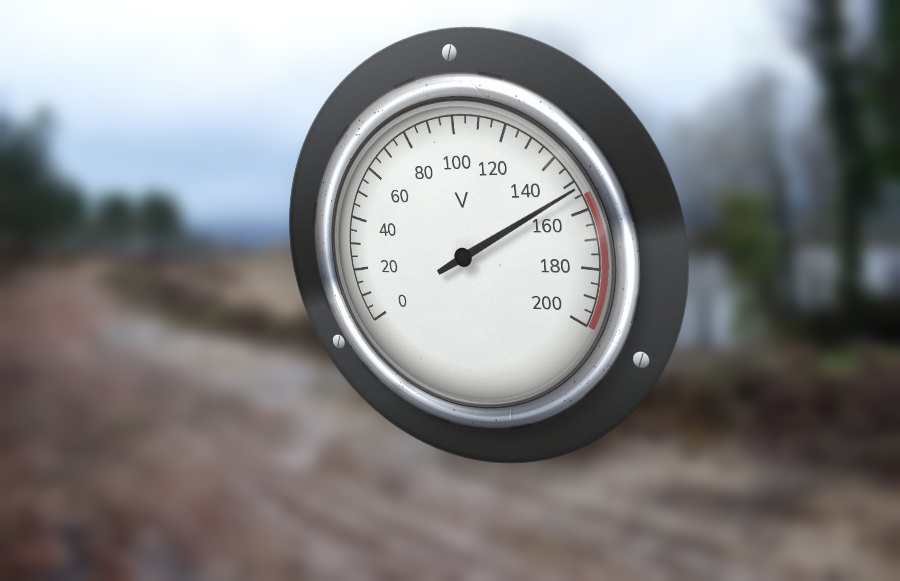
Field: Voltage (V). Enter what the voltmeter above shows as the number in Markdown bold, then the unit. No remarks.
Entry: **152.5** V
